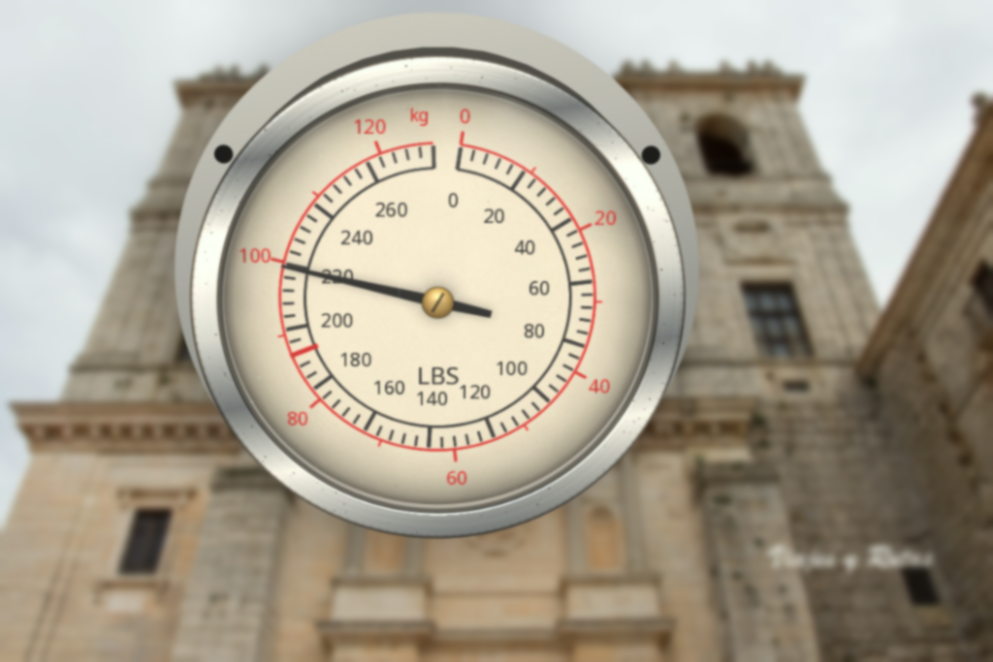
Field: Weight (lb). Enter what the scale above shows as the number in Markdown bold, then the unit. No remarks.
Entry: **220** lb
